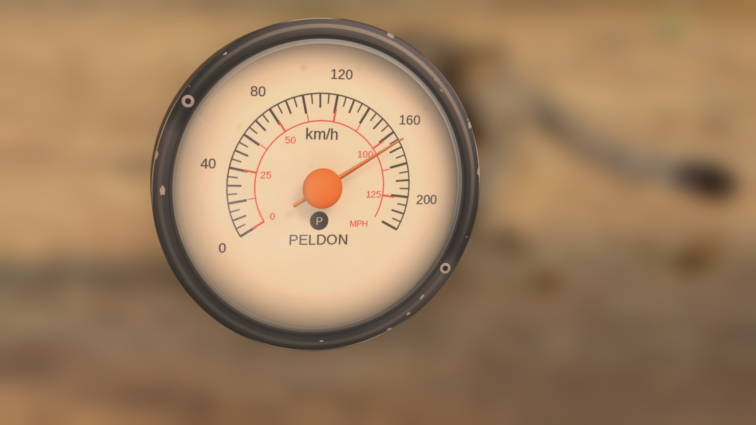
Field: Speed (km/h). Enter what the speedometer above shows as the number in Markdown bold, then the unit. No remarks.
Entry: **165** km/h
